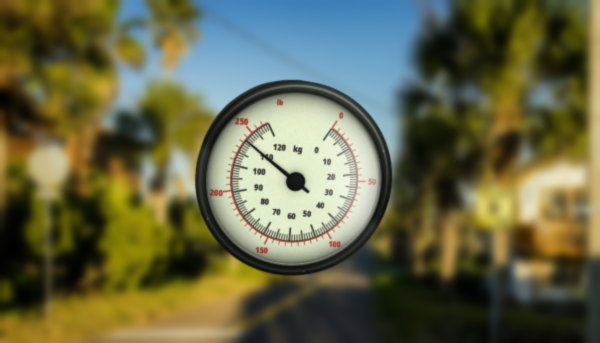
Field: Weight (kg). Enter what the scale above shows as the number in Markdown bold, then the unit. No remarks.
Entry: **110** kg
